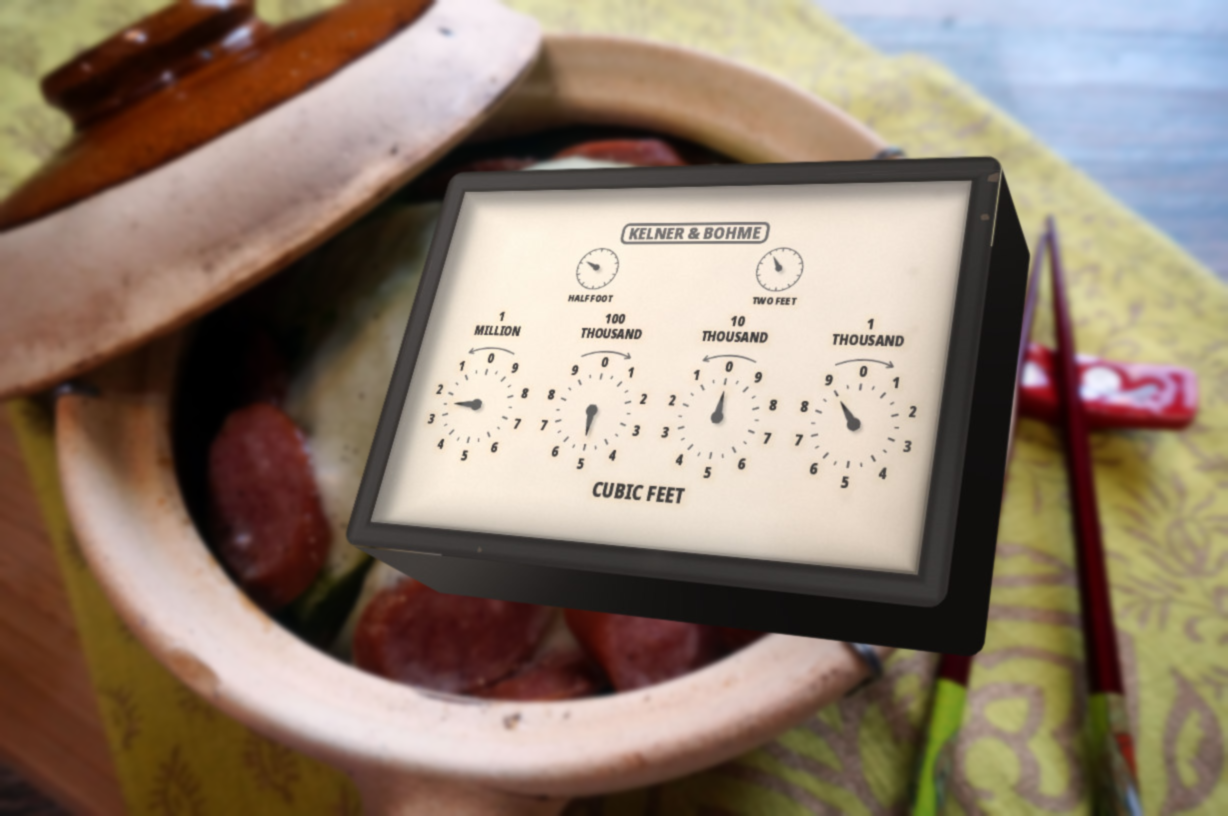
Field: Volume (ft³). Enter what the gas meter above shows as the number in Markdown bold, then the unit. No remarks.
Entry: **249900** ft³
